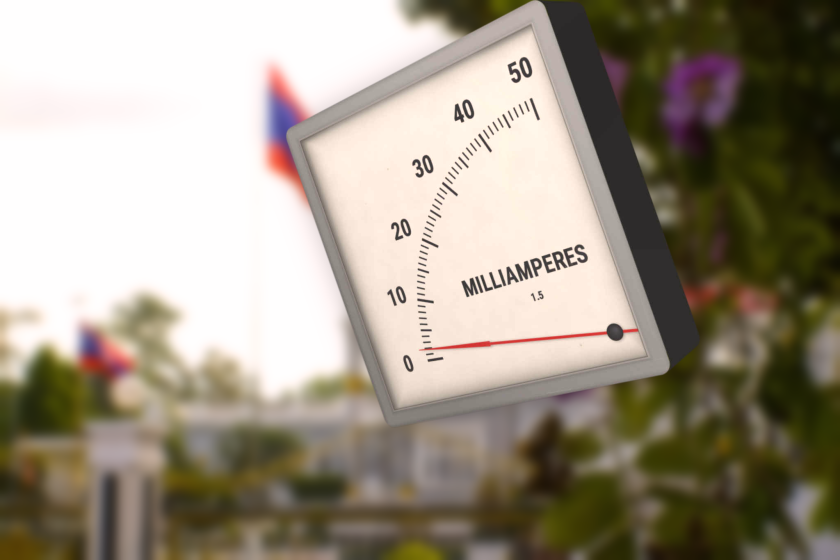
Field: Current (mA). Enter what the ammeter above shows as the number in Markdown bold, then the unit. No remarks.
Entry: **2** mA
